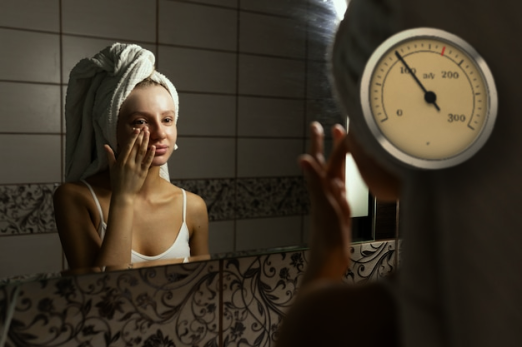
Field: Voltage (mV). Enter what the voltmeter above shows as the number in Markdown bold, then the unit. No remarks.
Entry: **100** mV
